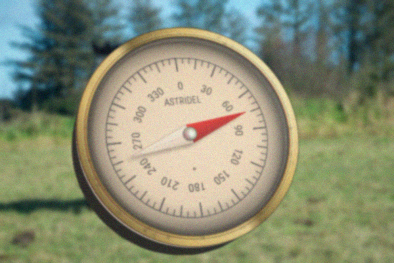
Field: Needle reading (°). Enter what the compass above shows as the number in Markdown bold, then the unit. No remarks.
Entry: **75** °
